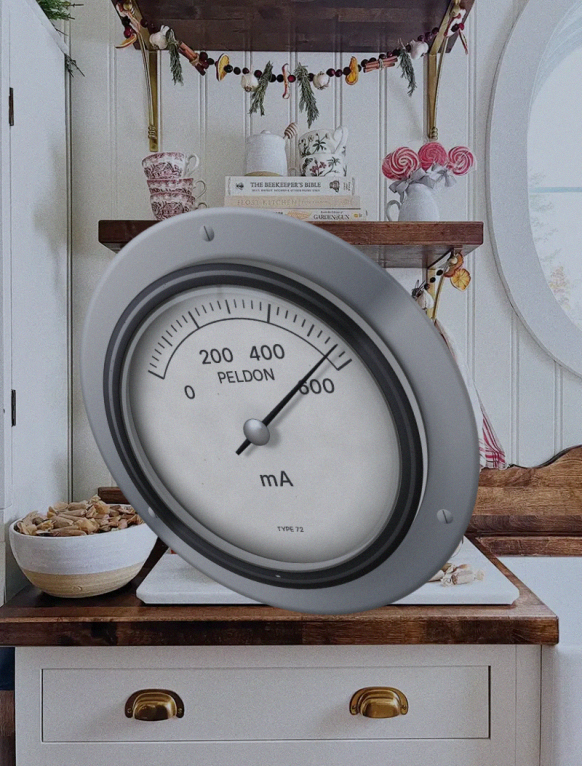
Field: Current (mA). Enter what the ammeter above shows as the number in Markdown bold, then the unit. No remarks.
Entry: **560** mA
